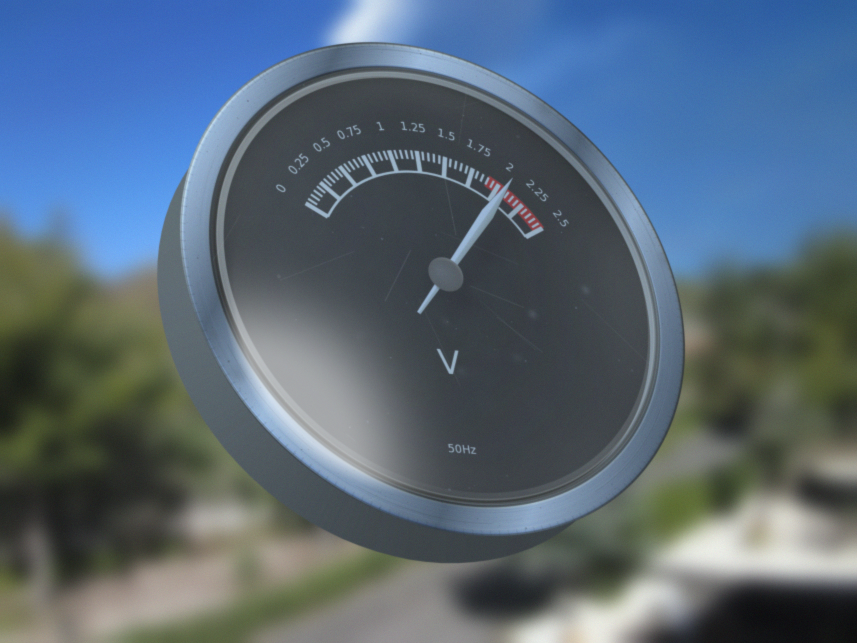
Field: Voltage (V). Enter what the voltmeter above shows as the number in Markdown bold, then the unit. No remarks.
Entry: **2.05** V
